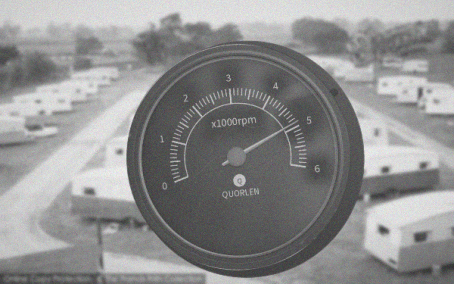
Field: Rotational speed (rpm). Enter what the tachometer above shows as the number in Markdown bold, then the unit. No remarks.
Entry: **4900** rpm
